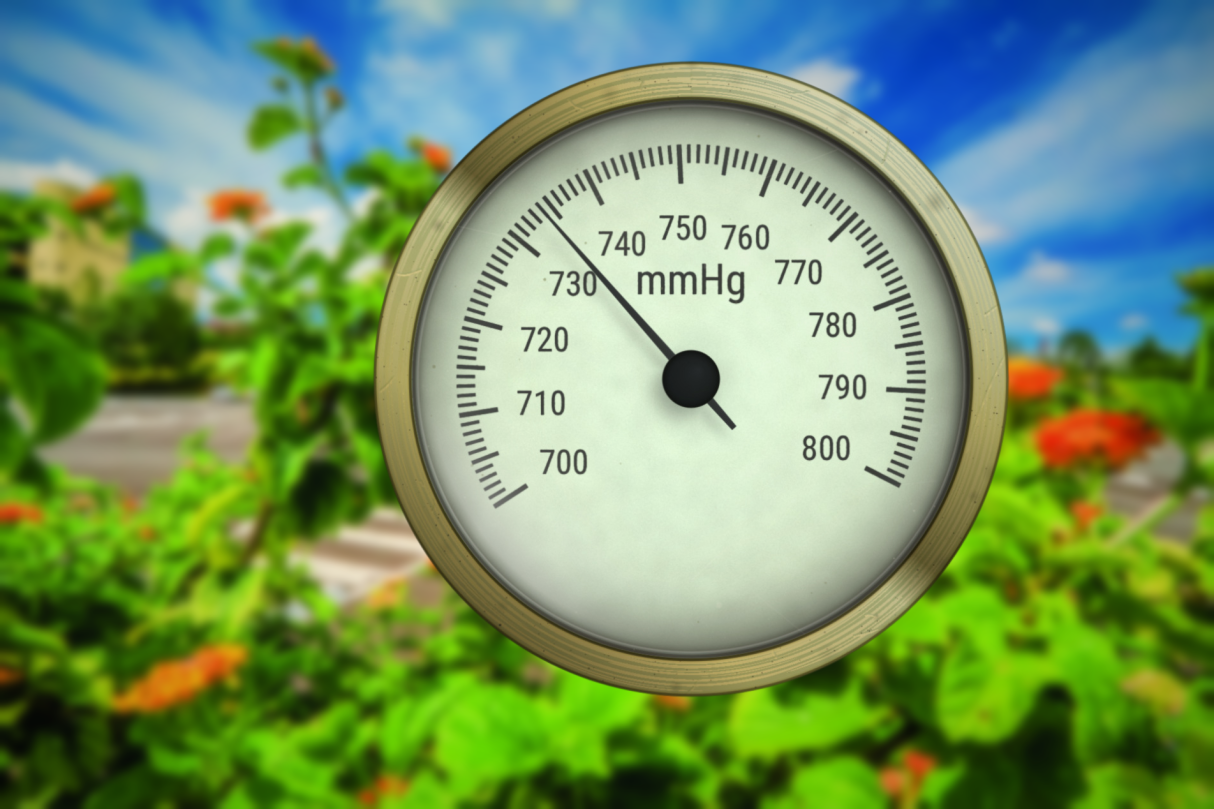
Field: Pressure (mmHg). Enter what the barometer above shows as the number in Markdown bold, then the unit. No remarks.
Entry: **734** mmHg
